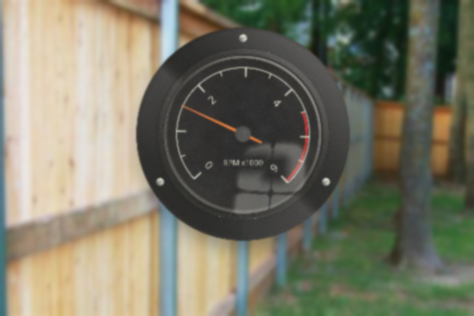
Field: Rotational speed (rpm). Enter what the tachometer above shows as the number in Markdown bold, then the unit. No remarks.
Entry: **1500** rpm
